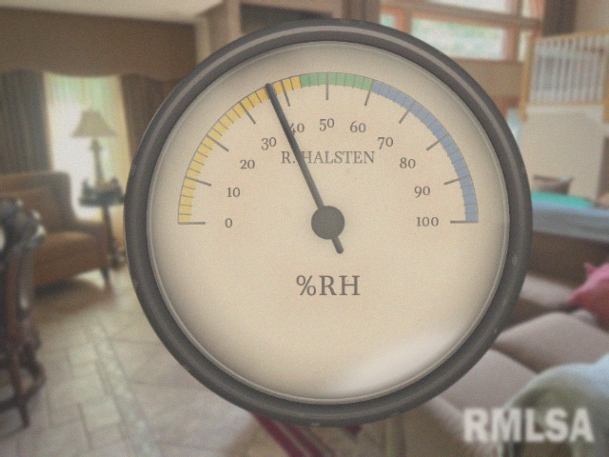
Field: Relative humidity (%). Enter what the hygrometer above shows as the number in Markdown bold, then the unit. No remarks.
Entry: **37** %
